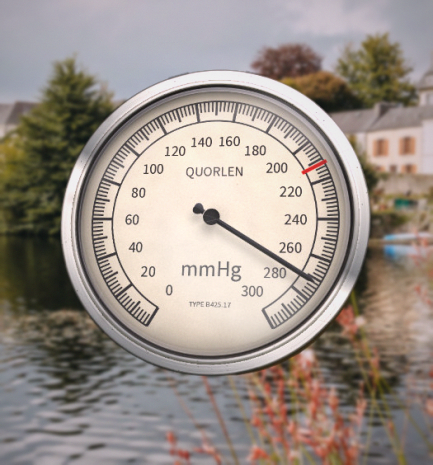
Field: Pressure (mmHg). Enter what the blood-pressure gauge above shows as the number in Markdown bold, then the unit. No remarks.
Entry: **272** mmHg
